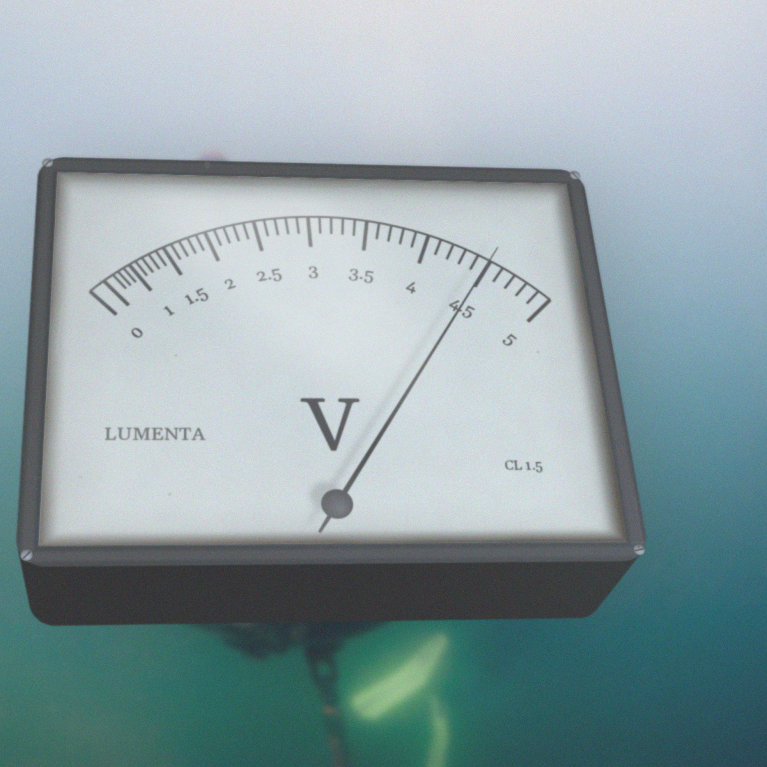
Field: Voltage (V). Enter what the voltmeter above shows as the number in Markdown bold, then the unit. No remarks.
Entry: **4.5** V
